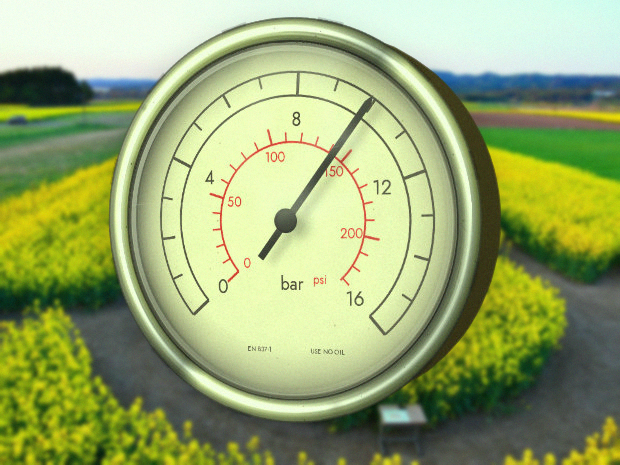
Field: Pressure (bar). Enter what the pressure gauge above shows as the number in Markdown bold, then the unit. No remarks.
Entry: **10** bar
